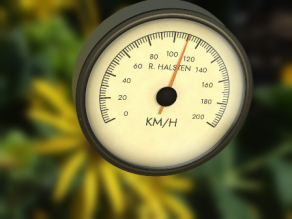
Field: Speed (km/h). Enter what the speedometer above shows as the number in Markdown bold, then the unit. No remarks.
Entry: **110** km/h
